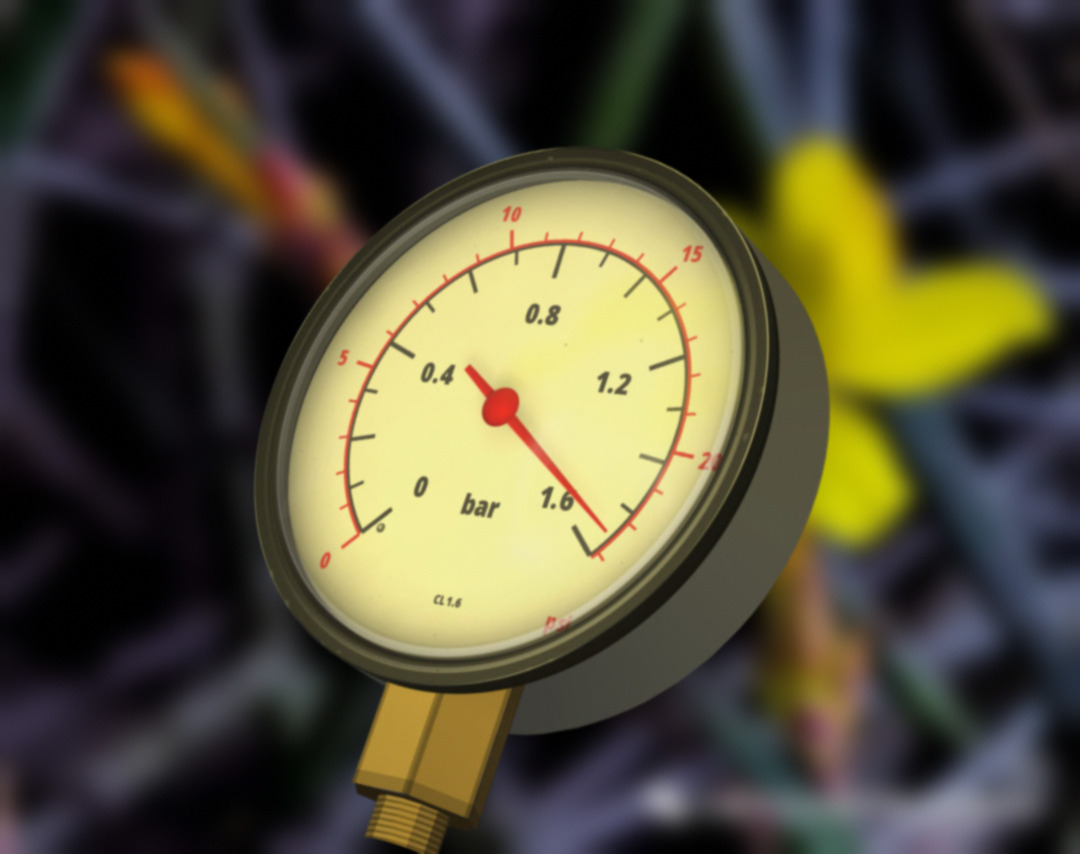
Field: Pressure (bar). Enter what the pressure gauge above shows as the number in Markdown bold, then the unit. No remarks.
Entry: **1.55** bar
